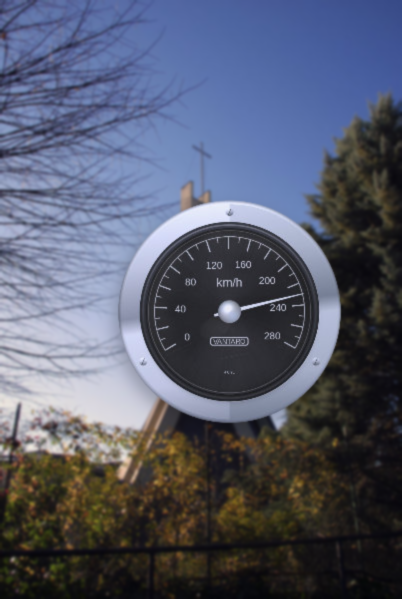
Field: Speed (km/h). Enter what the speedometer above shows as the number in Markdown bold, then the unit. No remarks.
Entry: **230** km/h
